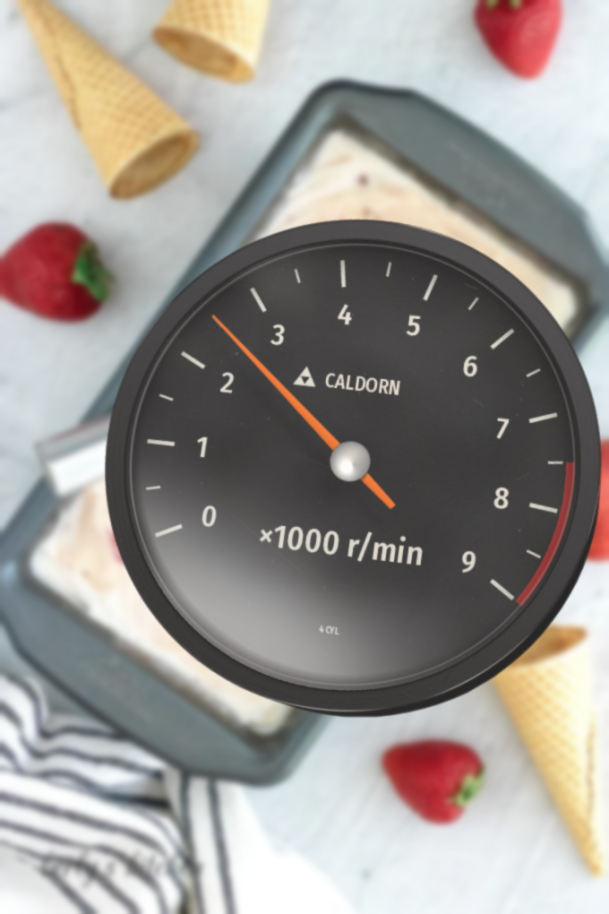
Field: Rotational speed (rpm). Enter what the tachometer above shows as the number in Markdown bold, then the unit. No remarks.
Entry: **2500** rpm
